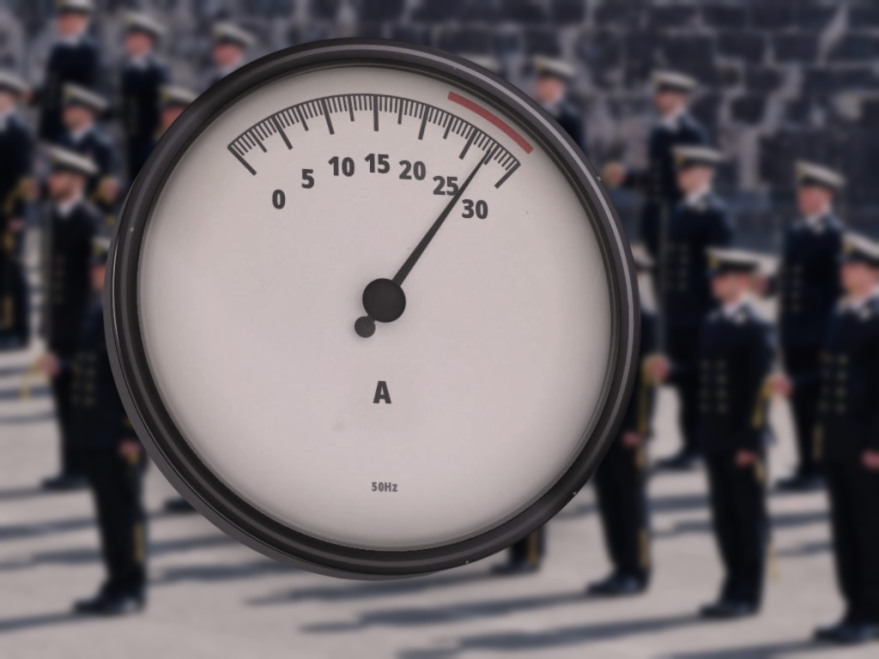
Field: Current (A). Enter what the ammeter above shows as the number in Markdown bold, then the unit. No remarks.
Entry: **27** A
